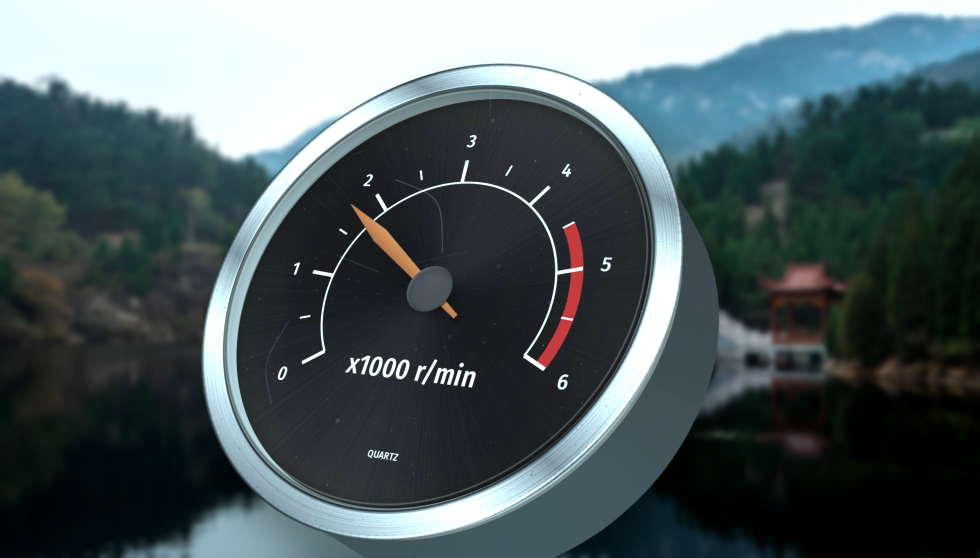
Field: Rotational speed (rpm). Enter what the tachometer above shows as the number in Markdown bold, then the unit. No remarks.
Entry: **1750** rpm
